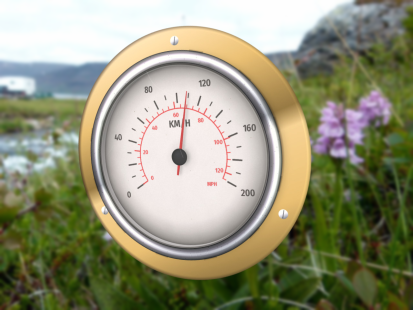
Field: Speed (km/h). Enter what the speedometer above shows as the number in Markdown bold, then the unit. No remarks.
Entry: **110** km/h
